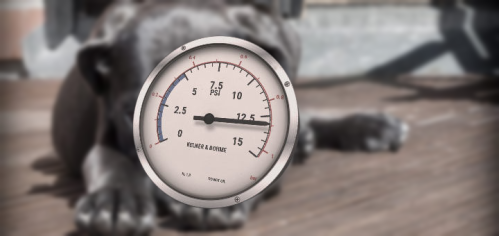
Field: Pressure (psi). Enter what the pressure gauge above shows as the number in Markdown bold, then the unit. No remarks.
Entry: **13** psi
